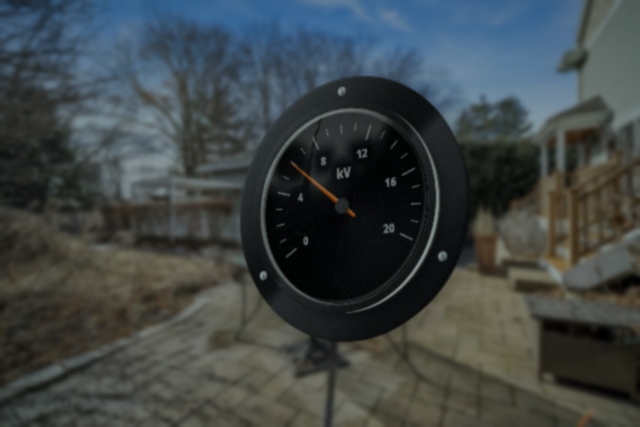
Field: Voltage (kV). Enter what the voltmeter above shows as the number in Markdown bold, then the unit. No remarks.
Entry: **6** kV
